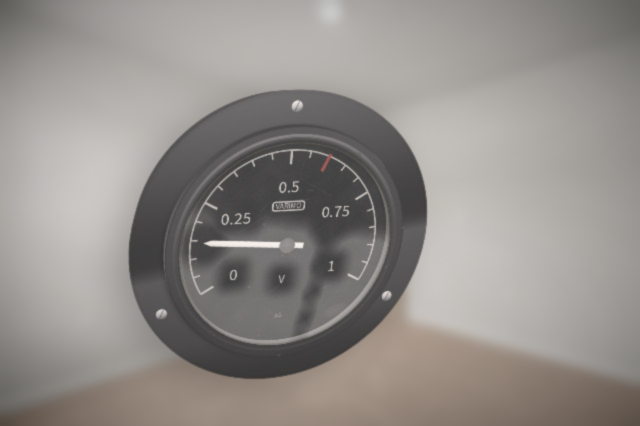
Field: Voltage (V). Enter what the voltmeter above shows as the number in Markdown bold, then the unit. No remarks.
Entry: **0.15** V
